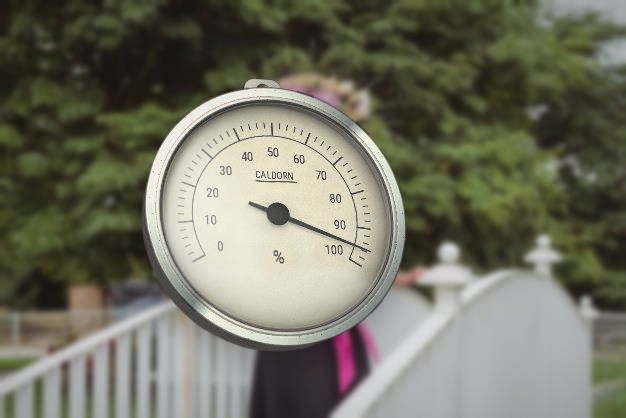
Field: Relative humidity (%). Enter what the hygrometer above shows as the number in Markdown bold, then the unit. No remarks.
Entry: **96** %
